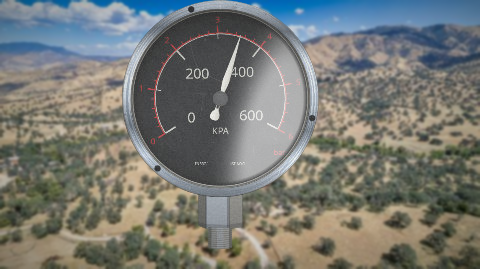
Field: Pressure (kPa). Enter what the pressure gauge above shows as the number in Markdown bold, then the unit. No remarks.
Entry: **350** kPa
